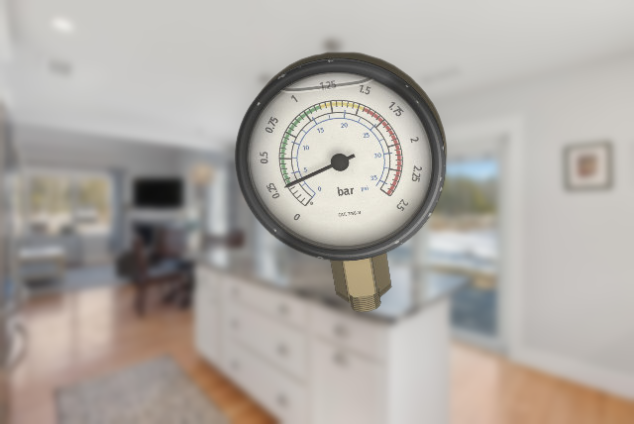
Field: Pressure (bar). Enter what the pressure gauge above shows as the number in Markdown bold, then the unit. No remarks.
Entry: **0.25** bar
